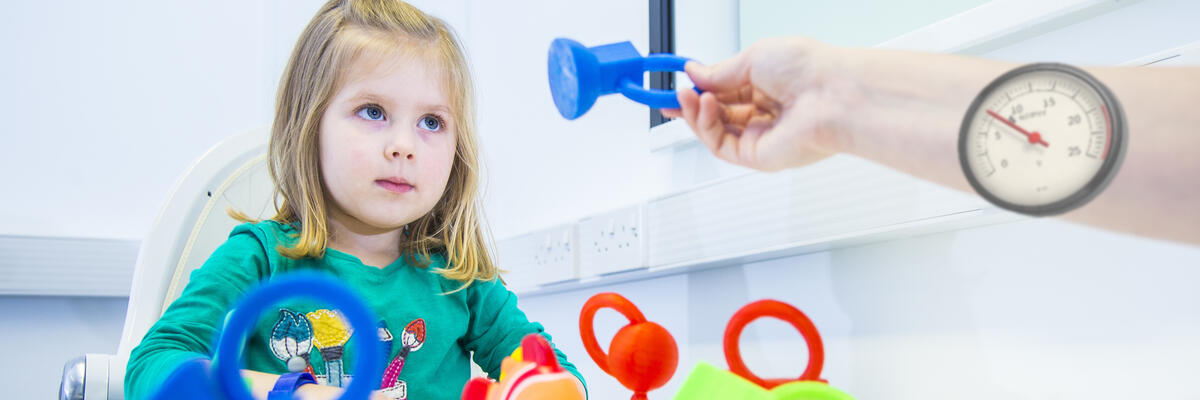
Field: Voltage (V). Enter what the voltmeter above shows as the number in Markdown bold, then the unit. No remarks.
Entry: **7.5** V
